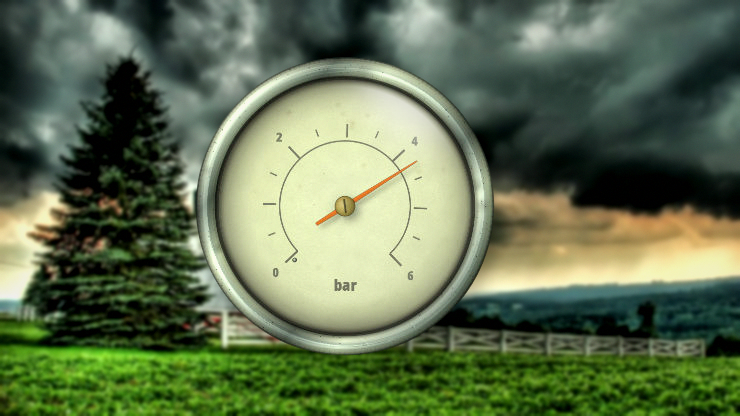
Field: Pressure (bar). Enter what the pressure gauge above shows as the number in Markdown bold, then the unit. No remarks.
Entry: **4.25** bar
